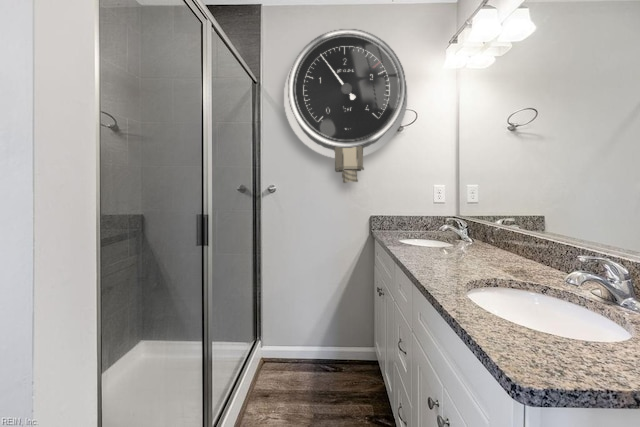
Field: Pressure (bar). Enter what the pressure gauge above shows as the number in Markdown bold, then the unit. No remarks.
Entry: **1.5** bar
